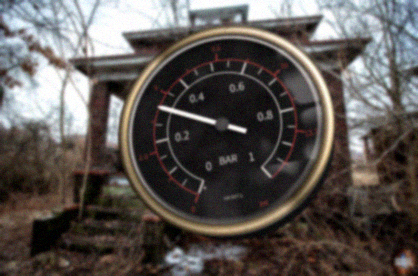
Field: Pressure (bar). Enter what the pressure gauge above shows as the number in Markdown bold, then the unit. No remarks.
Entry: **0.3** bar
